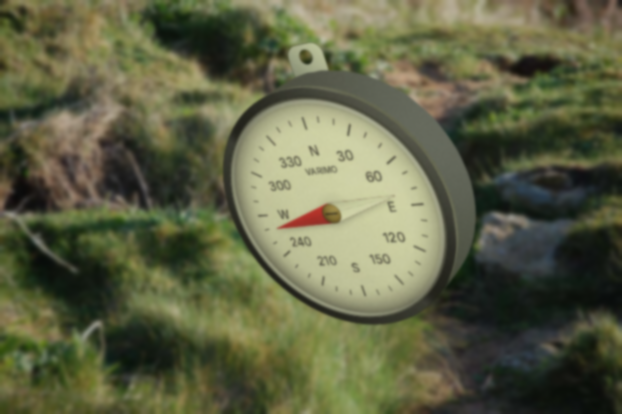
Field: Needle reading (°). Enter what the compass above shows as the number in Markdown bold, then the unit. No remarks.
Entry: **260** °
